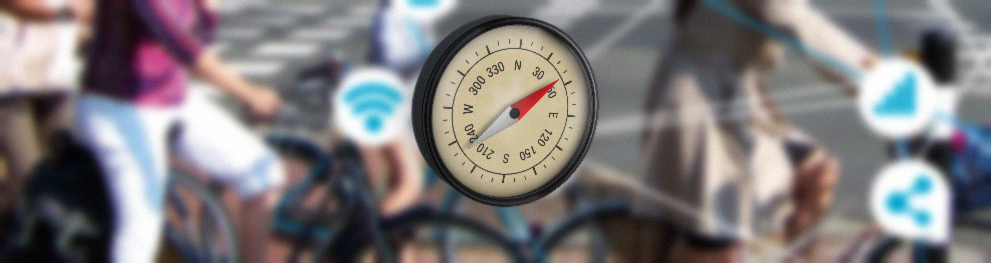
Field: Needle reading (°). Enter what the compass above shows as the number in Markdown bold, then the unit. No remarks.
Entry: **50** °
